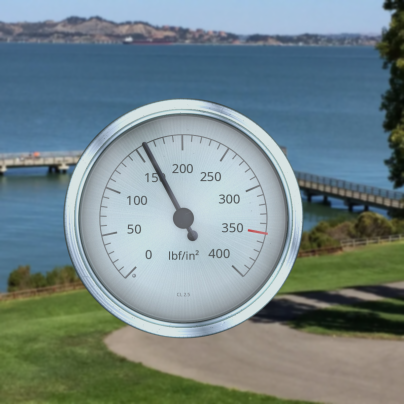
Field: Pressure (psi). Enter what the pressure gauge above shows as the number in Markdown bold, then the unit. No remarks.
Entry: **160** psi
